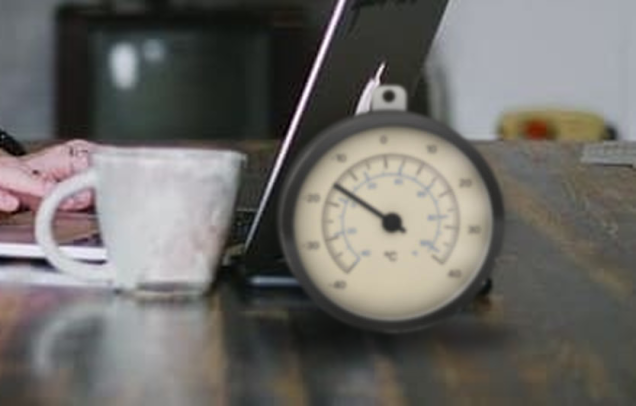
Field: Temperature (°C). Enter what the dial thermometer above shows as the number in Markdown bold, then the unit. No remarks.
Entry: **-15** °C
